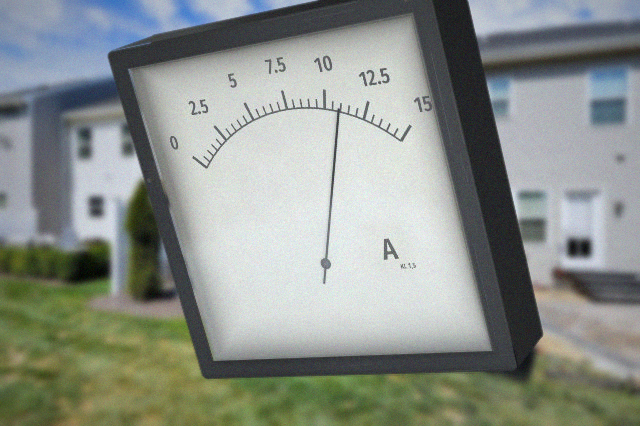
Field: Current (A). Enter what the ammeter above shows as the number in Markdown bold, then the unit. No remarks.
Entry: **11** A
